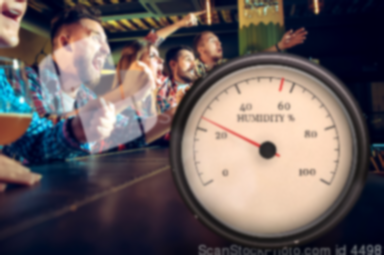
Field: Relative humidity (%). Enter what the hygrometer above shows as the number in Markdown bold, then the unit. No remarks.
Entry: **24** %
